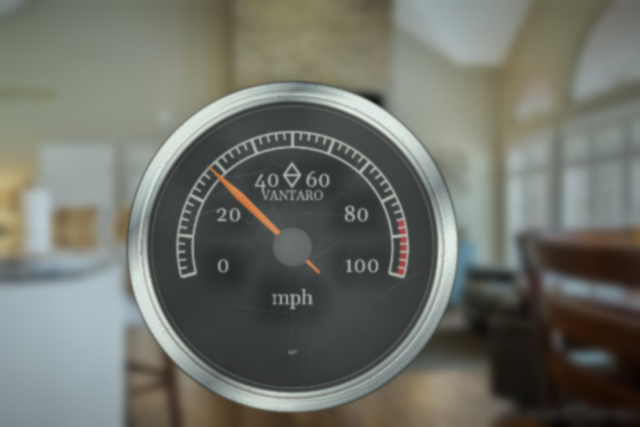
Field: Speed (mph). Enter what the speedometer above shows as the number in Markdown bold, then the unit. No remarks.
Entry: **28** mph
